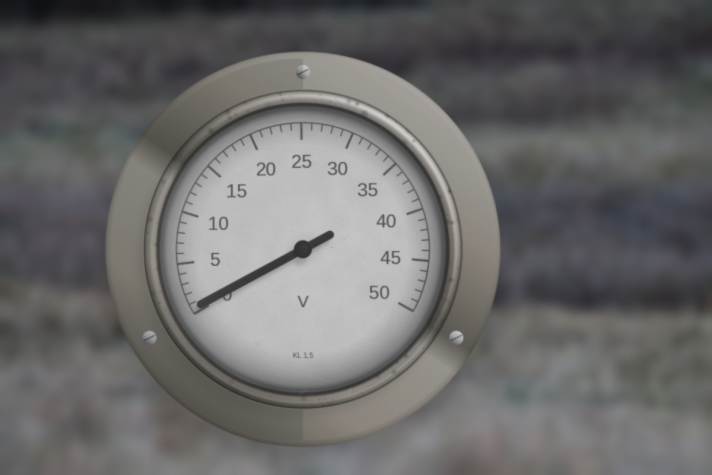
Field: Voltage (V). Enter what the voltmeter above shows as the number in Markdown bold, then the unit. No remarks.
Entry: **0.5** V
